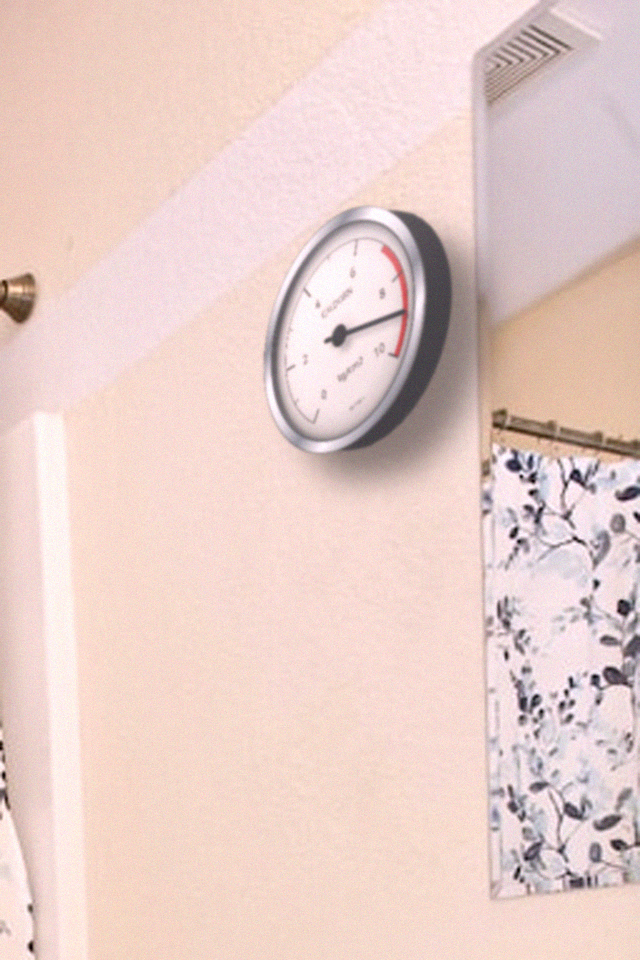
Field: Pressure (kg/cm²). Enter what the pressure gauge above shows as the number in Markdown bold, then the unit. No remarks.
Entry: **9** kg/cm²
